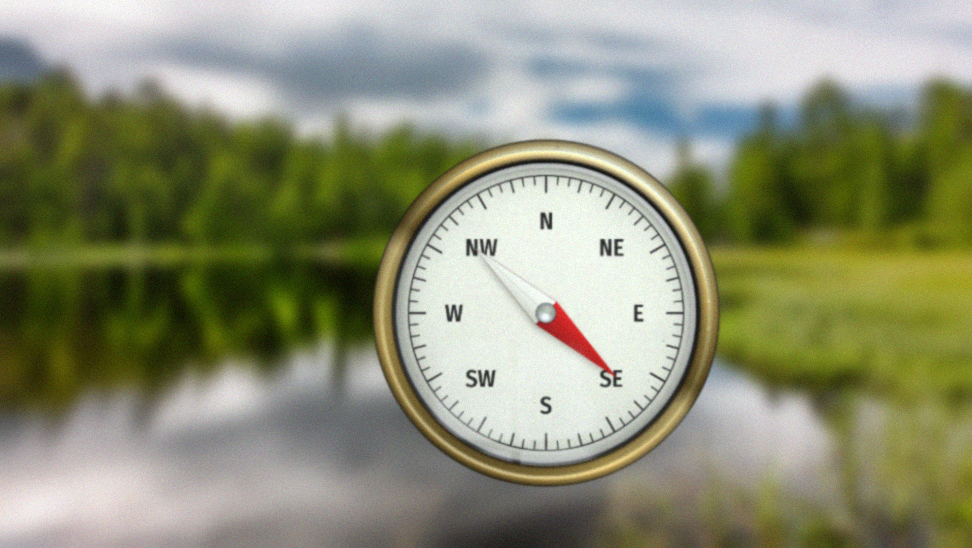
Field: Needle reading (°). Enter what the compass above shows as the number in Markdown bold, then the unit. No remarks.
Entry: **132.5** °
